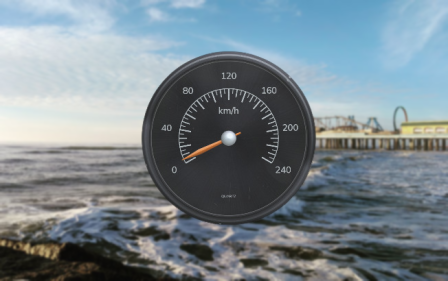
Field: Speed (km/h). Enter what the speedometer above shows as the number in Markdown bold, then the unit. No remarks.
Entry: **5** km/h
